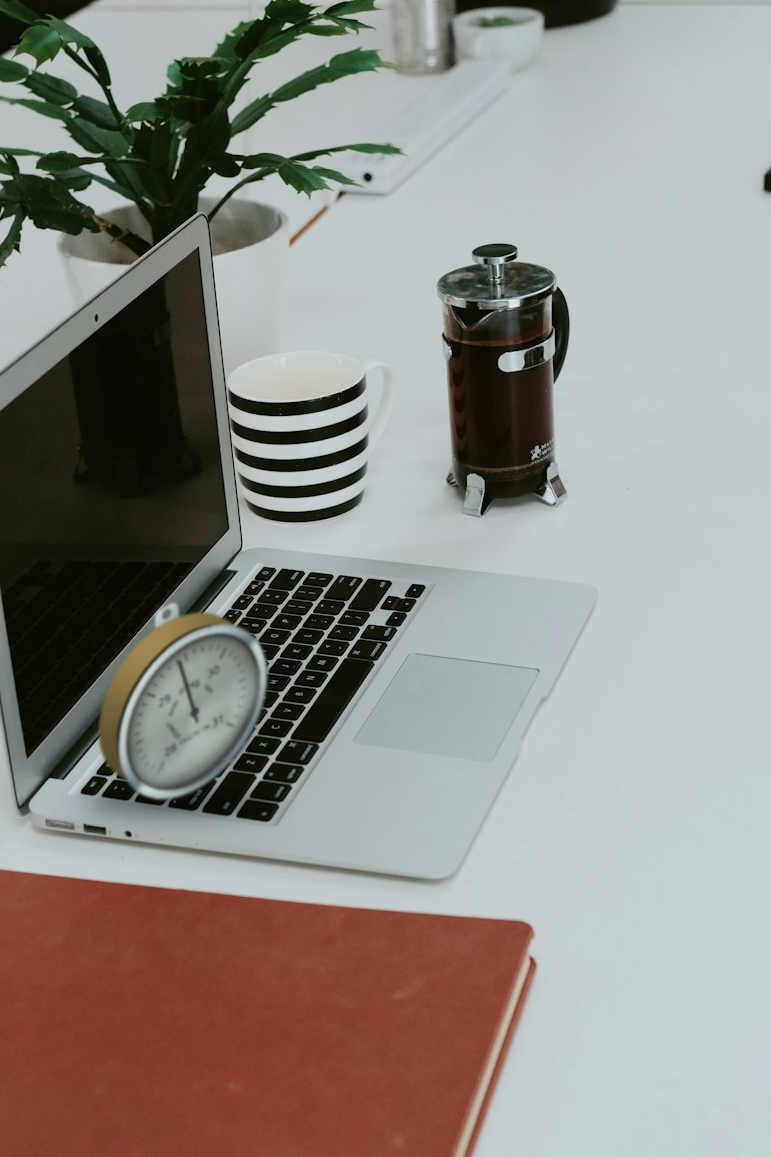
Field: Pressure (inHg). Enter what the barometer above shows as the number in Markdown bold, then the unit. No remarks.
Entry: **29.4** inHg
